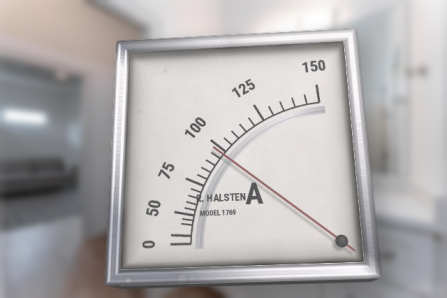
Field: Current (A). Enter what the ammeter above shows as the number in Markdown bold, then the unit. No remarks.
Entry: **97.5** A
